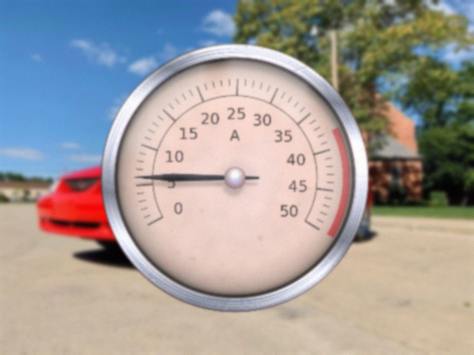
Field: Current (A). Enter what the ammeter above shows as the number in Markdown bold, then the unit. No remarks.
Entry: **6** A
